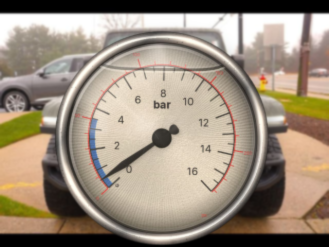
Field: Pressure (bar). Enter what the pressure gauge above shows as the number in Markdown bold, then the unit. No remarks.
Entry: **0.5** bar
